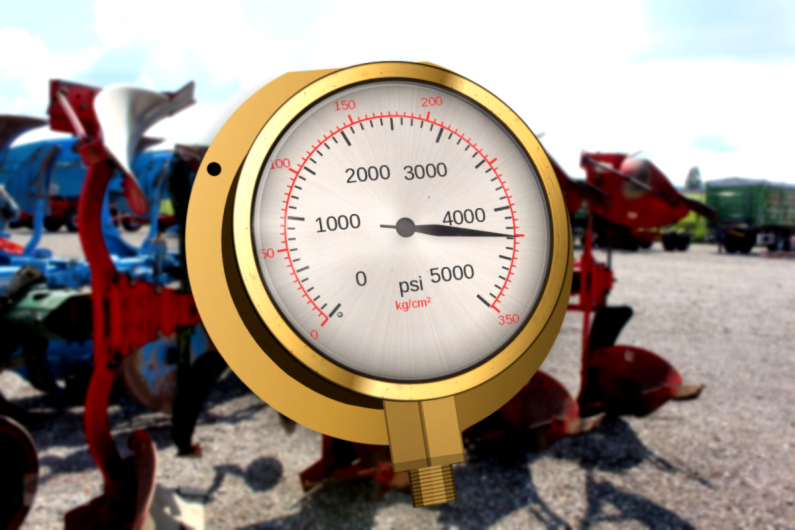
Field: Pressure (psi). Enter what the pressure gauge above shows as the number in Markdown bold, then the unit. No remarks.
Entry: **4300** psi
